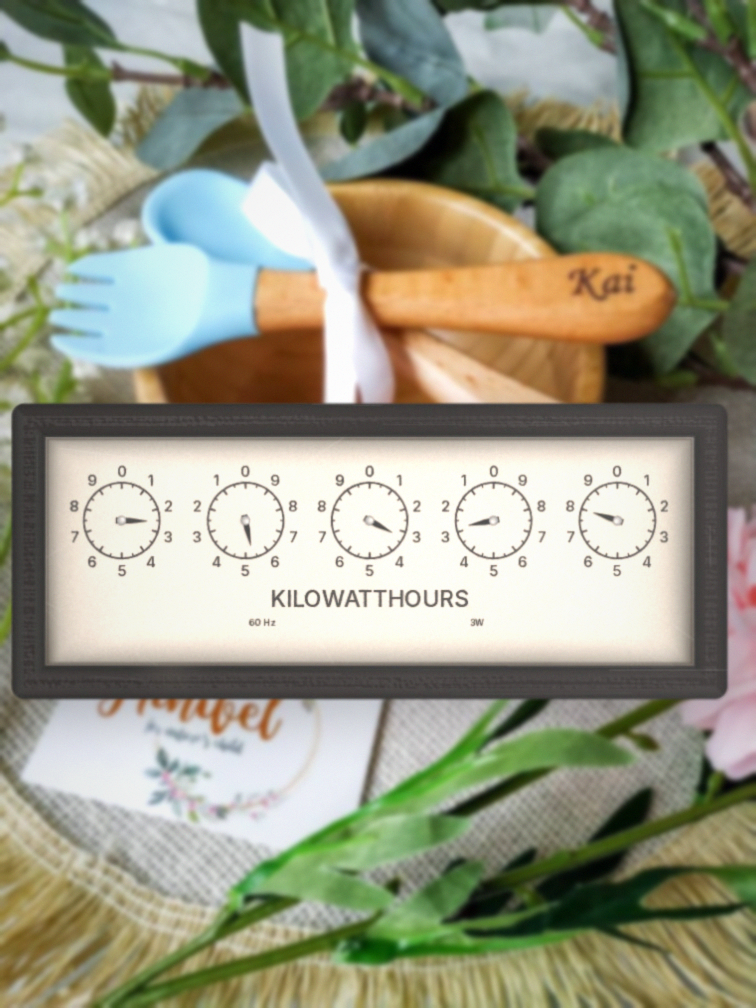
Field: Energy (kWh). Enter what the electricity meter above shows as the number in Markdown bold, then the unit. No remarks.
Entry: **25328** kWh
